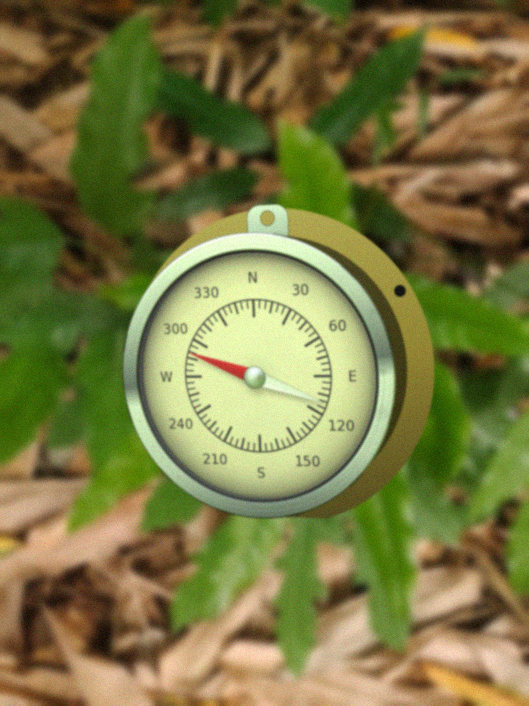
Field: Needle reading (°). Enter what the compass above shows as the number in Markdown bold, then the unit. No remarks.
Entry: **290** °
